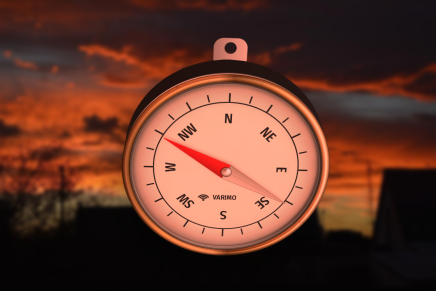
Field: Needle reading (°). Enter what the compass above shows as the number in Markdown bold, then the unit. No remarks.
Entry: **300** °
